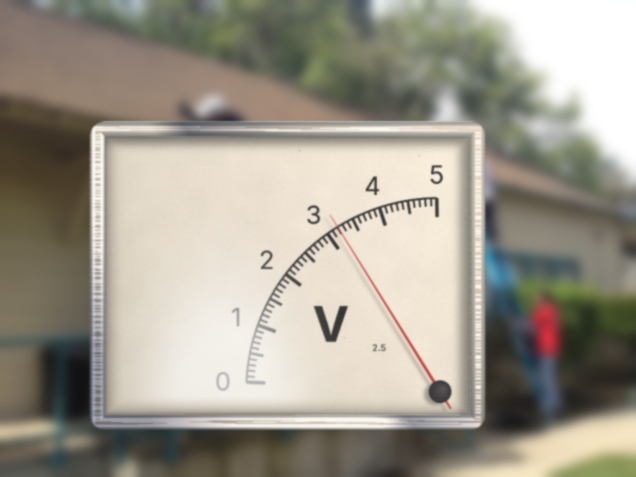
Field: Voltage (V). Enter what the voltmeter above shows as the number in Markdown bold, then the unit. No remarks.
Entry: **3.2** V
